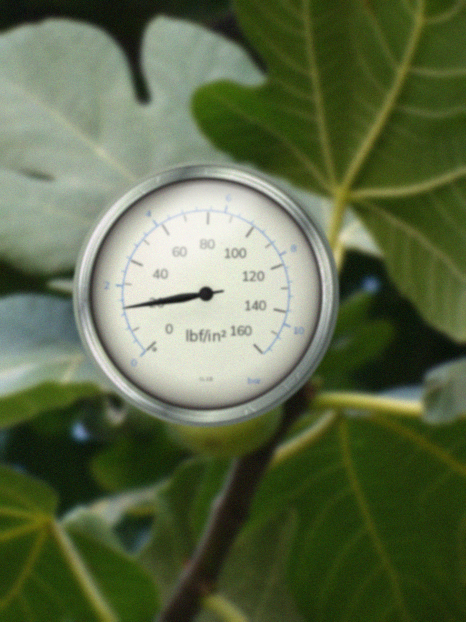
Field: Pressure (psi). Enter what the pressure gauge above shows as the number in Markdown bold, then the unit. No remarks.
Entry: **20** psi
